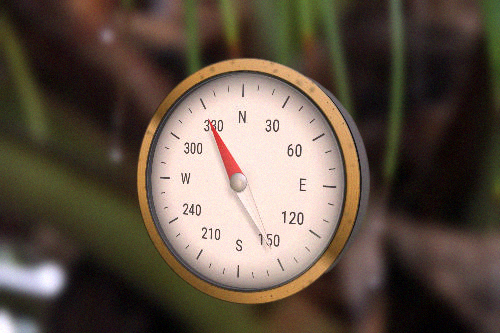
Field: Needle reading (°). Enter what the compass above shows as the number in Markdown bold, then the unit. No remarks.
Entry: **330** °
